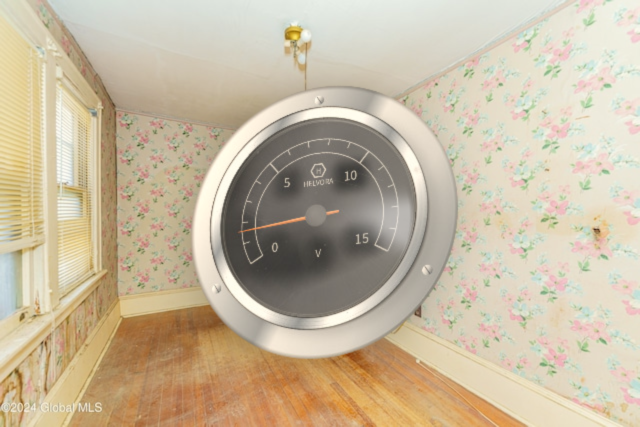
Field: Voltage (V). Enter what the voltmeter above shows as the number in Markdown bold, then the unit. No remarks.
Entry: **1.5** V
